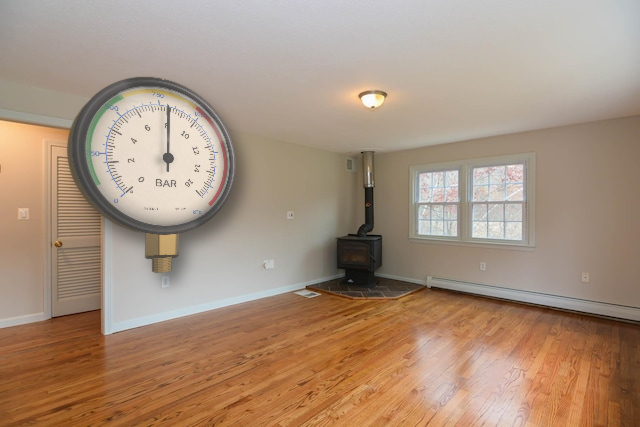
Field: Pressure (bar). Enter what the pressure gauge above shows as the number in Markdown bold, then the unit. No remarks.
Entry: **8** bar
